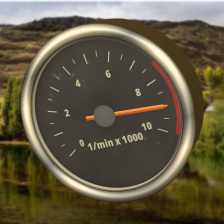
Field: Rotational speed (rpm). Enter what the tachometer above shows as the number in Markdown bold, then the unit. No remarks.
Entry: **9000** rpm
